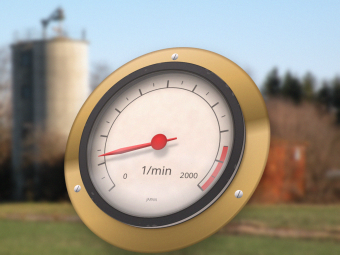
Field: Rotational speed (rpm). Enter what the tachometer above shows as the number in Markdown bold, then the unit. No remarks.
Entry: **250** rpm
